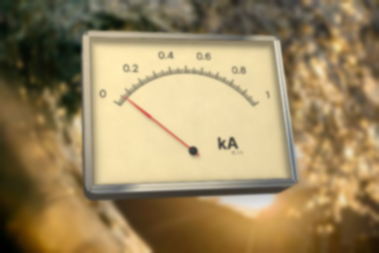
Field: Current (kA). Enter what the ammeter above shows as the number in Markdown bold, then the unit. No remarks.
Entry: **0.05** kA
